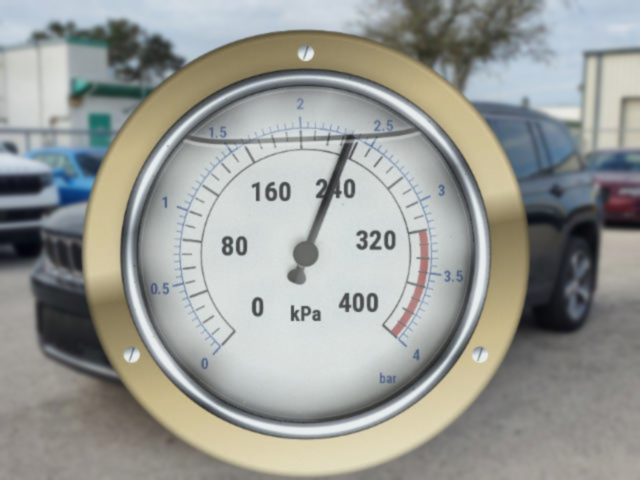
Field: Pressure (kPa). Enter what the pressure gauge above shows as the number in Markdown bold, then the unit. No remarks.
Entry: **235** kPa
